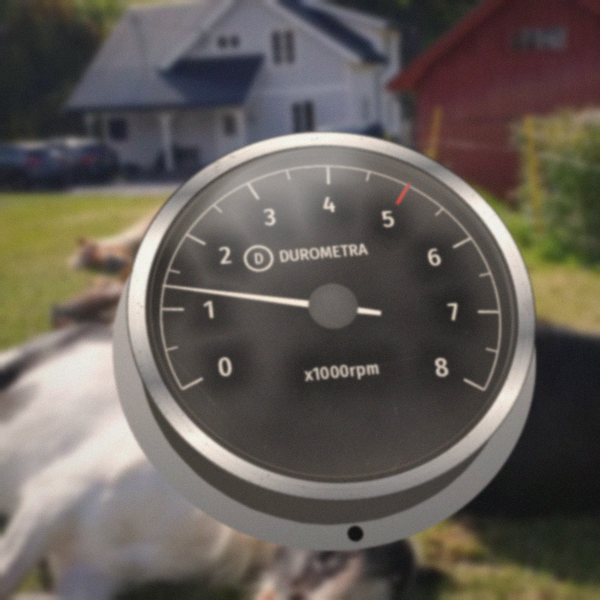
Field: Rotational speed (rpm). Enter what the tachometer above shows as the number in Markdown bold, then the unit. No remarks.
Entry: **1250** rpm
